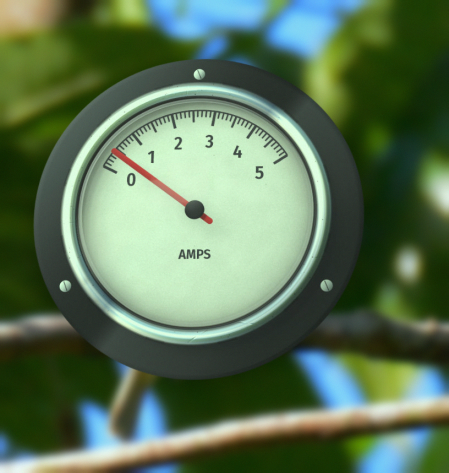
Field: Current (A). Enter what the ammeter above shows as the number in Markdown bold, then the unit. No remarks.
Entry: **0.4** A
